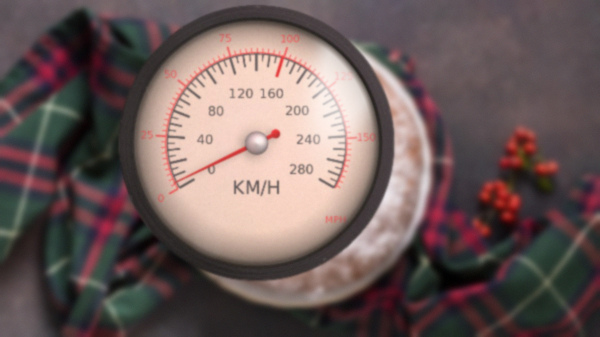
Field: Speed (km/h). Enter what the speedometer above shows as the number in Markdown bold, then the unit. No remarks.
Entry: **5** km/h
